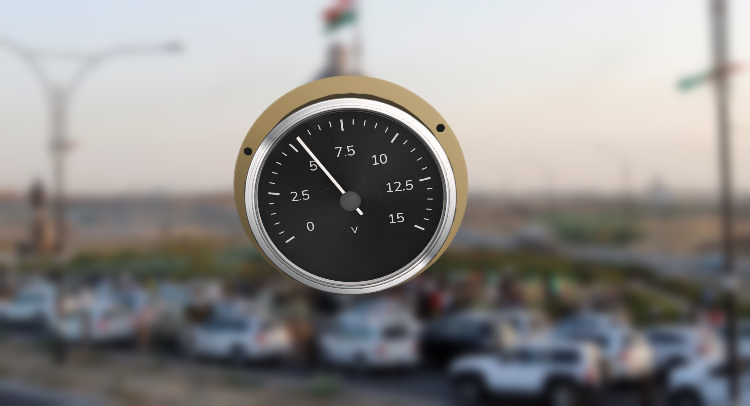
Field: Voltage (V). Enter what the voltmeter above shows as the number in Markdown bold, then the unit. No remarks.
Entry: **5.5** V
